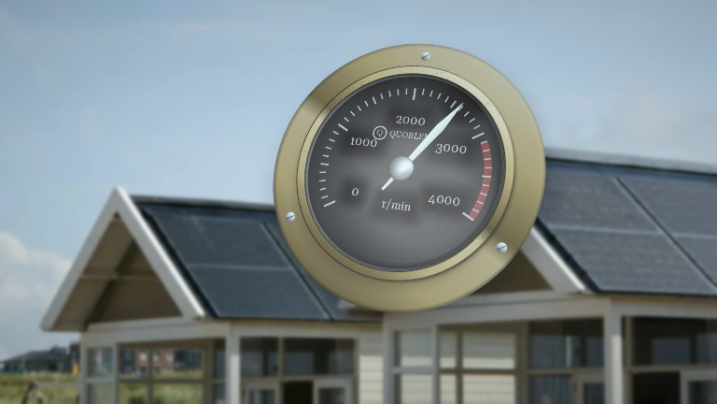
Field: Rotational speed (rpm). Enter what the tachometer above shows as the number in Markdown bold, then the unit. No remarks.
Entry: **2600** rpm
